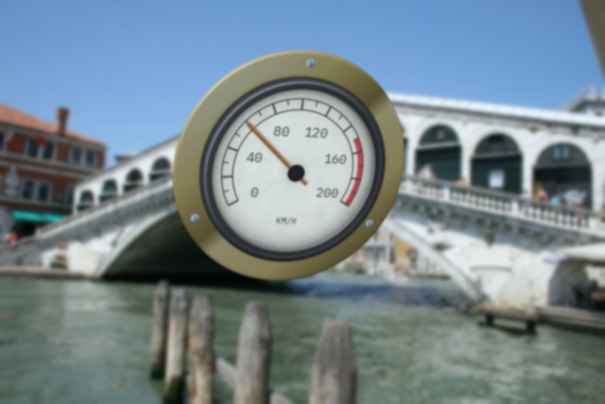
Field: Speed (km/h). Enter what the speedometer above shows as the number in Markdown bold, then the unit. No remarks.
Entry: **60** km/h
